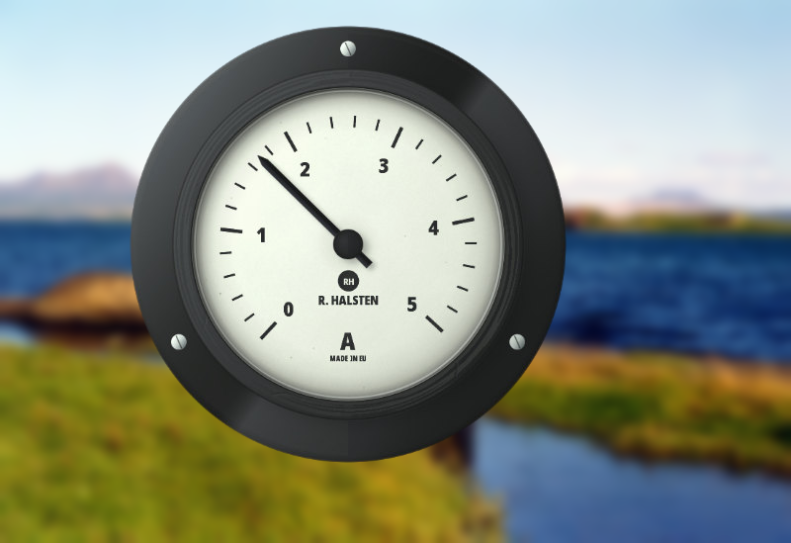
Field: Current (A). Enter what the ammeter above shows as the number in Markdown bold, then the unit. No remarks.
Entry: **1.7** A
